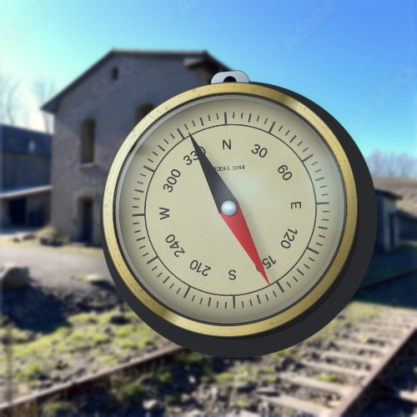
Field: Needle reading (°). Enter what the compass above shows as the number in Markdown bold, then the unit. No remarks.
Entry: **155** °
